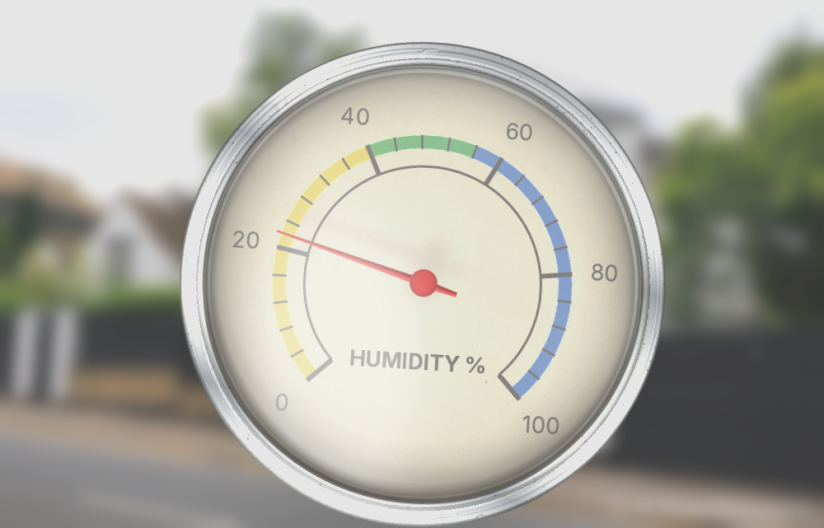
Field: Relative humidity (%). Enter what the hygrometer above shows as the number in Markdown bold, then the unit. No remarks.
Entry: **22** %
